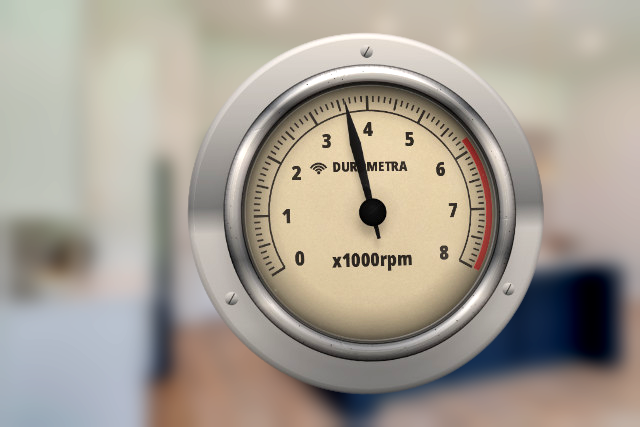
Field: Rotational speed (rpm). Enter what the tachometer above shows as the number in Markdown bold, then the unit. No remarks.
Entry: **3600** rpm
